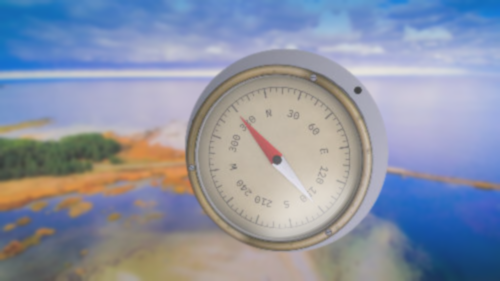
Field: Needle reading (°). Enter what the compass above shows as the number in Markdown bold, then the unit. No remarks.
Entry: **330** °
